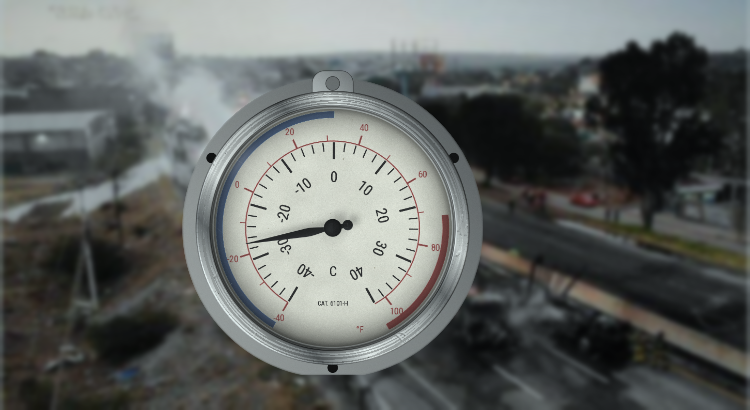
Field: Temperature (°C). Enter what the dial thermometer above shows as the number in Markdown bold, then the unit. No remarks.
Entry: **-27** °C
